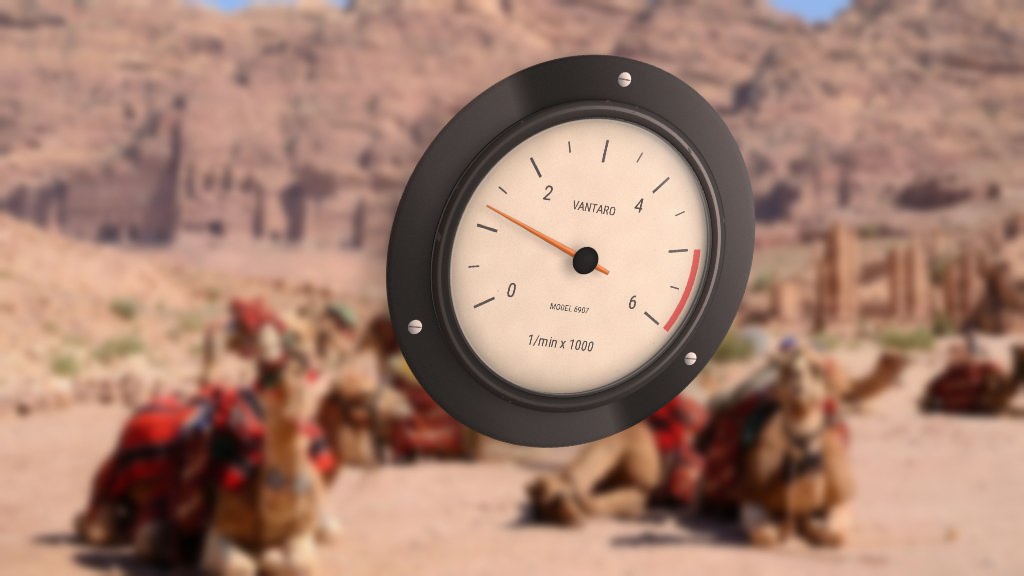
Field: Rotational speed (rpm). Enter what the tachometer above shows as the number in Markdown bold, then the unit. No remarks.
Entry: **1250** rpm
